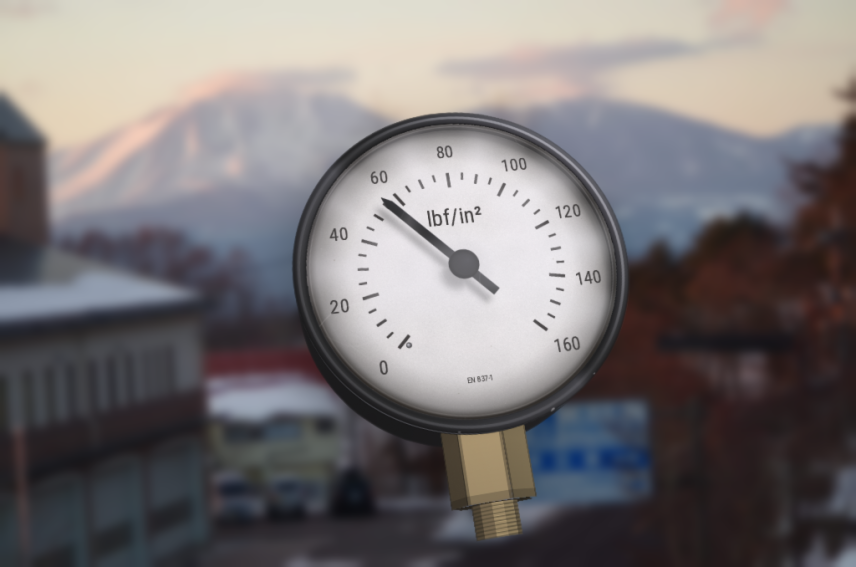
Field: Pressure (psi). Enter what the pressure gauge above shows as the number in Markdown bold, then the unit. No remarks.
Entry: **55** psi
